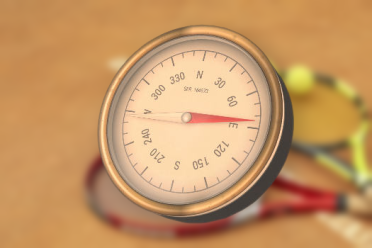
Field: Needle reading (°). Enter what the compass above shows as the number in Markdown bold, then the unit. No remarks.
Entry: **85** °
